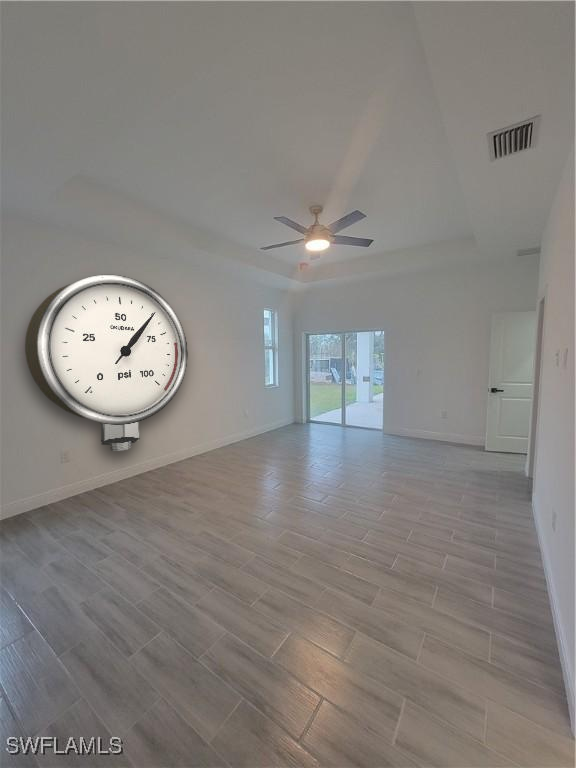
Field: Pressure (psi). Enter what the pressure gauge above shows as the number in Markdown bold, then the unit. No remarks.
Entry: **65** psi
